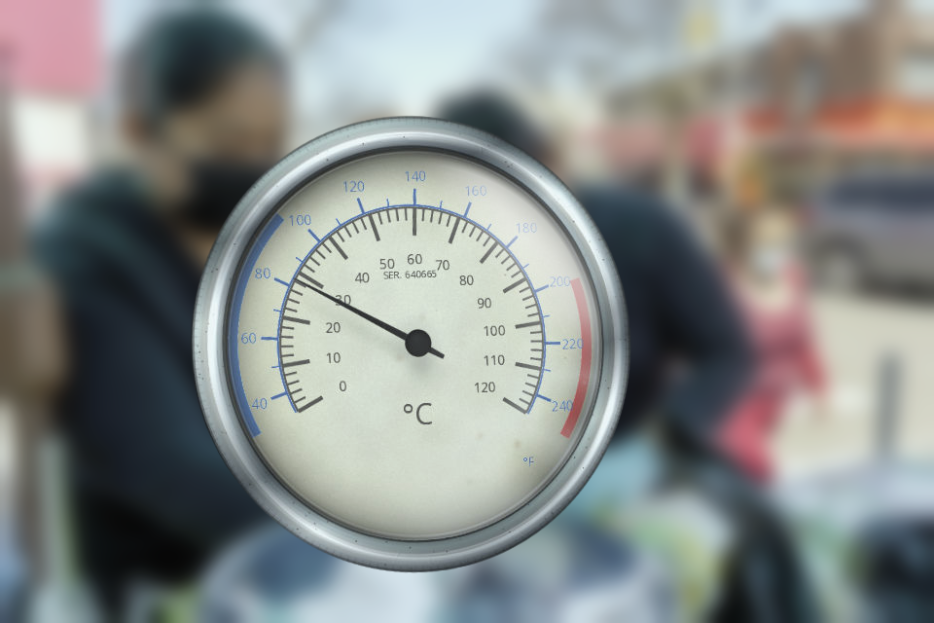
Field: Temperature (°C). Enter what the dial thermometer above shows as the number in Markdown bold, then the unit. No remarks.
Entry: **28** °C
